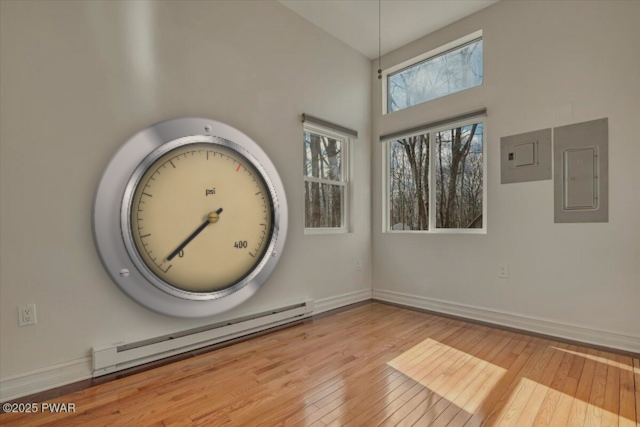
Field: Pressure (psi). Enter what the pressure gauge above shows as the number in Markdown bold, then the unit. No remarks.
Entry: **10** psi
